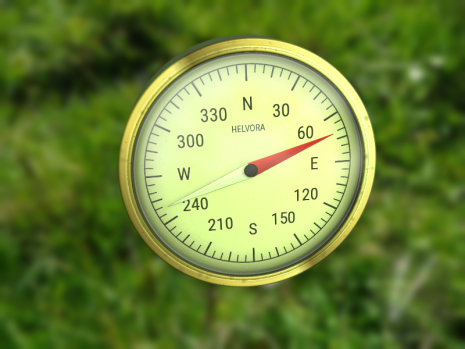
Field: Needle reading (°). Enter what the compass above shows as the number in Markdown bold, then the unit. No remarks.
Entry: **70** °
